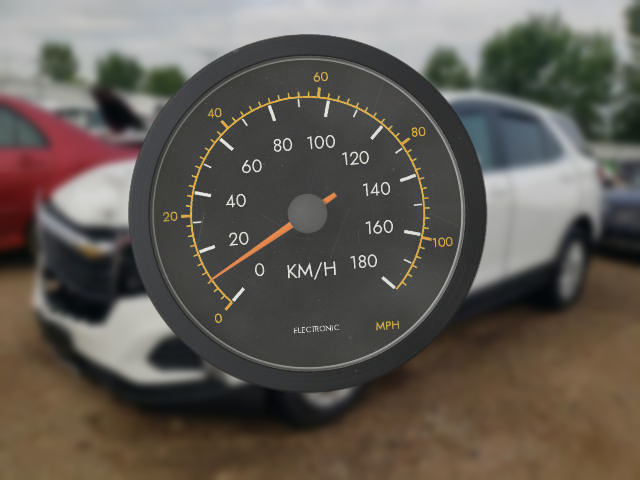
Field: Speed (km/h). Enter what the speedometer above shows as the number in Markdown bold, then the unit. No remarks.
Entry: **10** km/h
